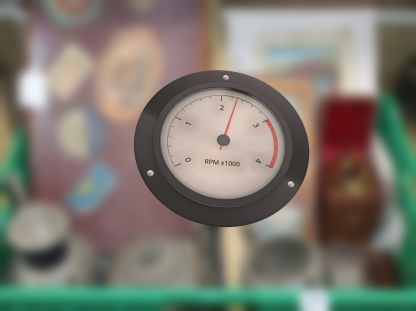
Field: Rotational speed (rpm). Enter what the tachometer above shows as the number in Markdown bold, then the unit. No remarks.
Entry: **2300** rpm
